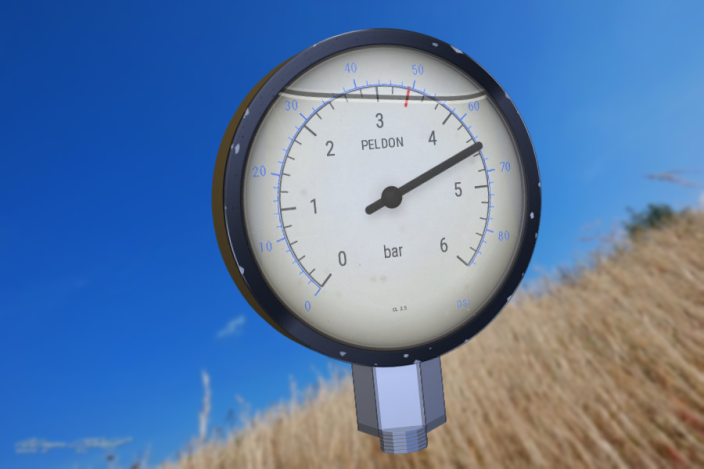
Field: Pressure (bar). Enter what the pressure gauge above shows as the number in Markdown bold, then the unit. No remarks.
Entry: **4.5** bar
